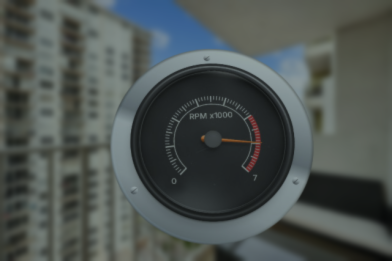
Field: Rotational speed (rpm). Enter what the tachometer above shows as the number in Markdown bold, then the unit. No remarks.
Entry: **6000** rpm
